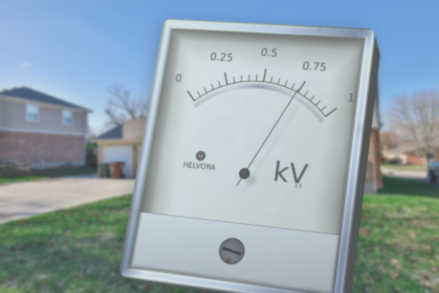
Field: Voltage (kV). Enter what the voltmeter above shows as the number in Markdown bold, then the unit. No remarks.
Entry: **0.75** kV
